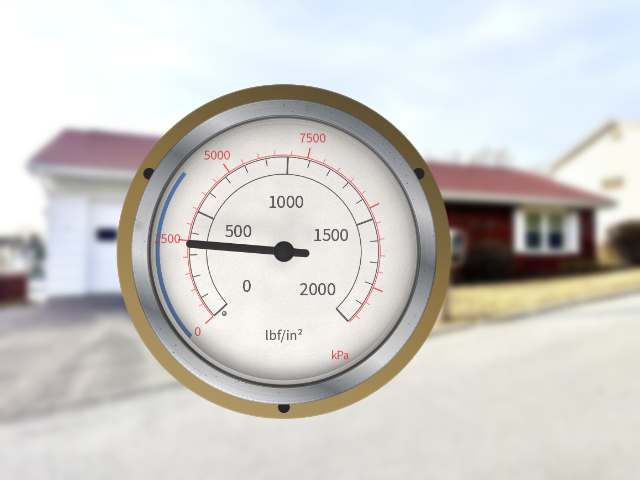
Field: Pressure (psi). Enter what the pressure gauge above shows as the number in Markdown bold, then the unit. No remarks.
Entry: **350** psi
